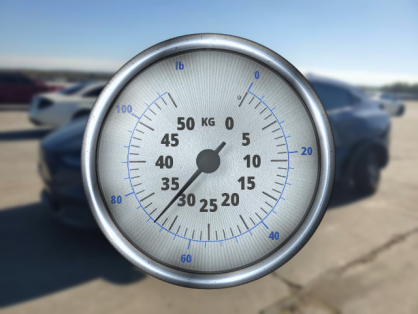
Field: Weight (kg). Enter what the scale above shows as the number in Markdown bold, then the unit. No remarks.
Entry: **32** kg
